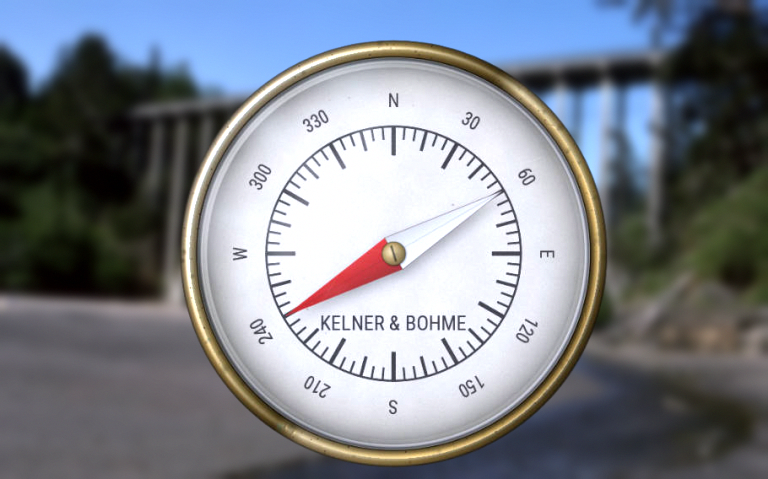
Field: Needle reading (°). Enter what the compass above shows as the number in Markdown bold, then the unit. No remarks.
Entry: **240** °
